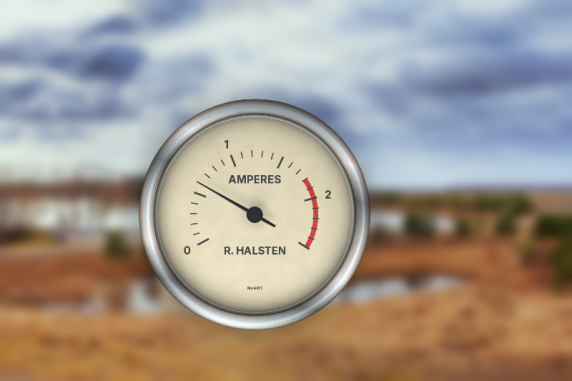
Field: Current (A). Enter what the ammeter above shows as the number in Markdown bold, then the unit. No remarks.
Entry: **0.6** A
